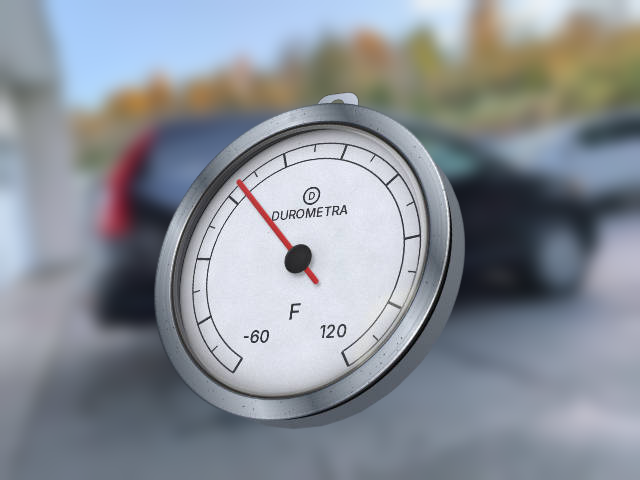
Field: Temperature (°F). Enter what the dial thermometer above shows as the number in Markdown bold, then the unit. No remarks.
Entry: **5** °F
